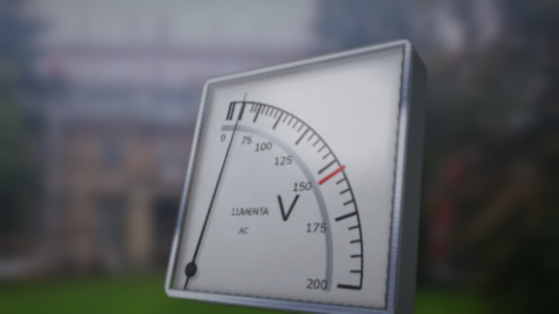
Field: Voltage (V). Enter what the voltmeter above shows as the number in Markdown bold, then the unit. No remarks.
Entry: **50** V
